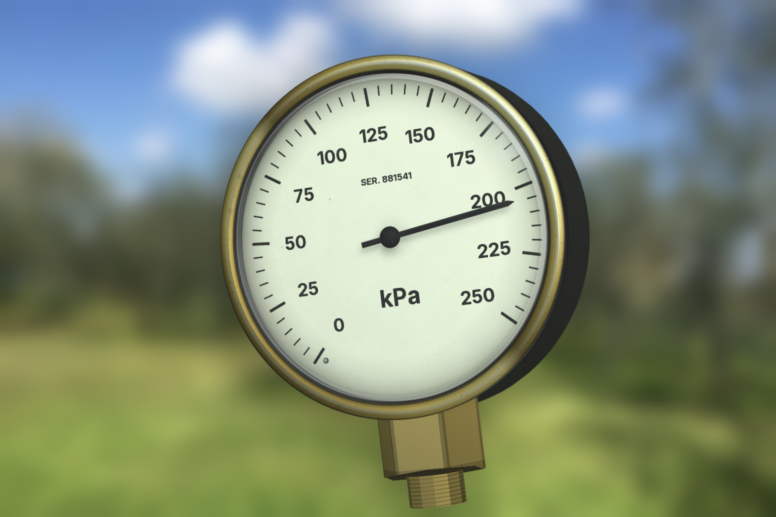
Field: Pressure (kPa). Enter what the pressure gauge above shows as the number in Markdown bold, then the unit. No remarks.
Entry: **205** kPa
